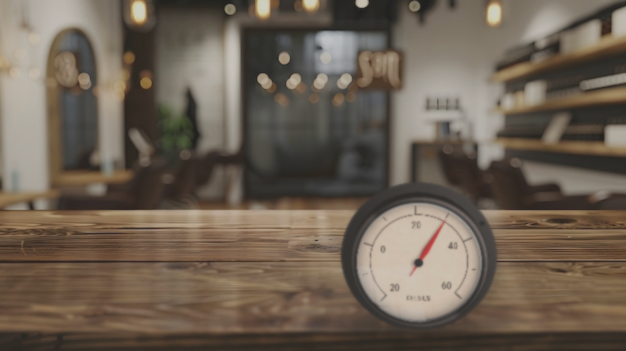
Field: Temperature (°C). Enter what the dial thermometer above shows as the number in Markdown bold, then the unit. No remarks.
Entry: **30** °C
